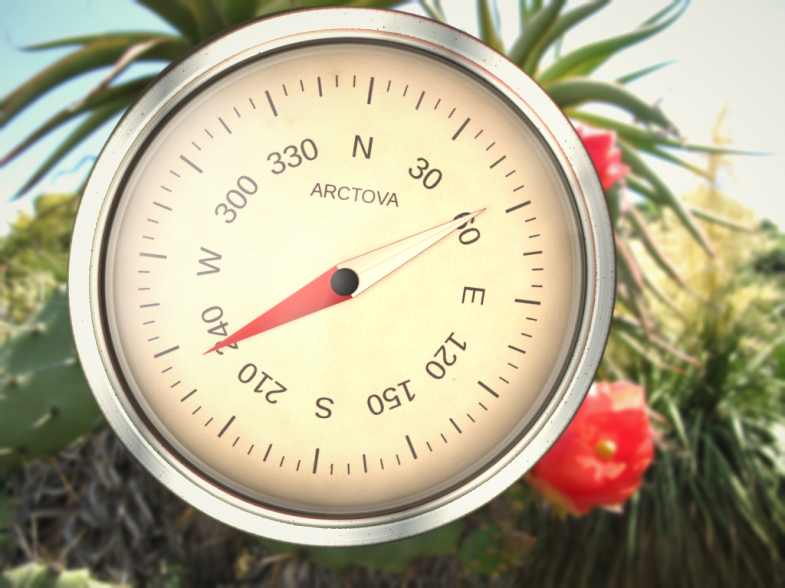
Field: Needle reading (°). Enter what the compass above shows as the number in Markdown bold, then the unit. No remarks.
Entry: **235** °
